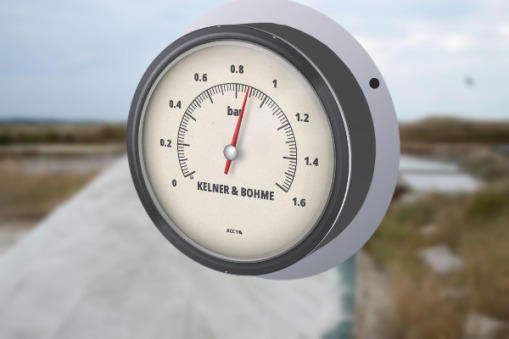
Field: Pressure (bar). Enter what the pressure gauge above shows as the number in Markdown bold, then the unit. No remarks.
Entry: **0.9** bar
